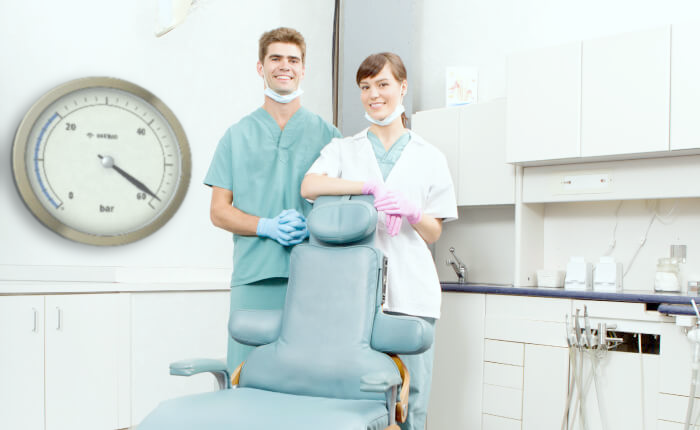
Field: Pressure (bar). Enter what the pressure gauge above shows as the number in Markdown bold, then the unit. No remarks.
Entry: **58** bar
